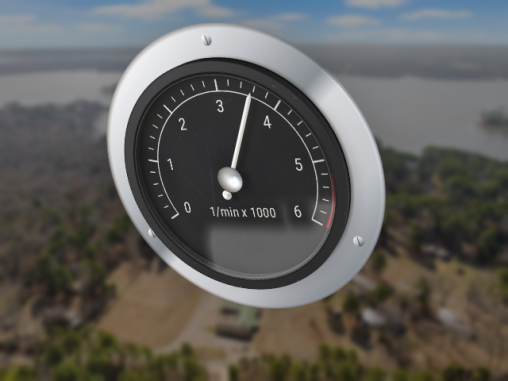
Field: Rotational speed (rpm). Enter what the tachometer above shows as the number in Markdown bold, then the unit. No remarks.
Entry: **3600** rpm
